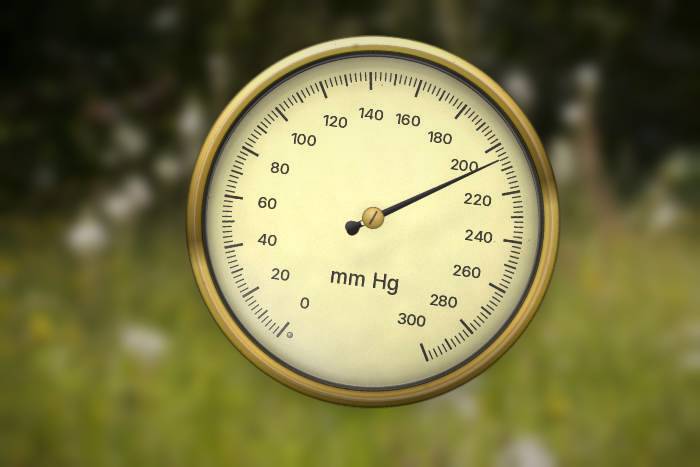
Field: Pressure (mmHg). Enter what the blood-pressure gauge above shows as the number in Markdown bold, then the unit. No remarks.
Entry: **206** mmHg
